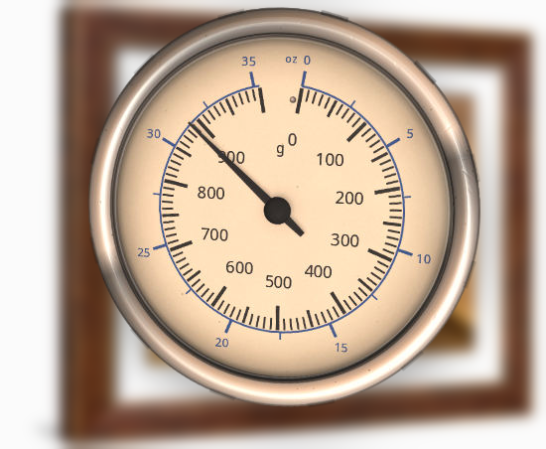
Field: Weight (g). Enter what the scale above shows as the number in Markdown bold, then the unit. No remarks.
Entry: **890** g
